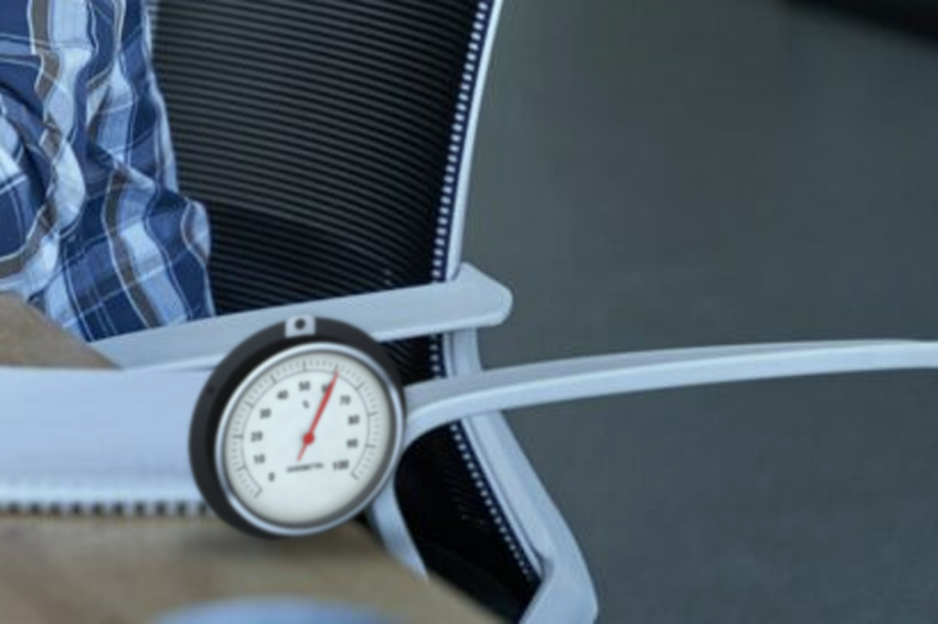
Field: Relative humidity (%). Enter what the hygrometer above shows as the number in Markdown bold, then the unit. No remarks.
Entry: **60** %
